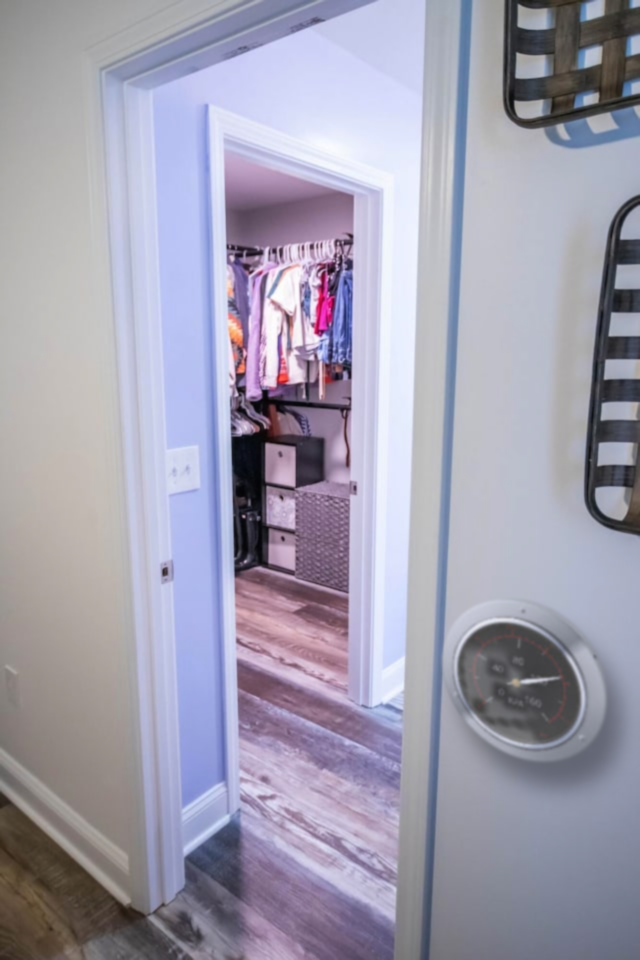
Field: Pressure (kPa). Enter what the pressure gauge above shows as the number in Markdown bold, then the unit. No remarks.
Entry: **120** kPa
